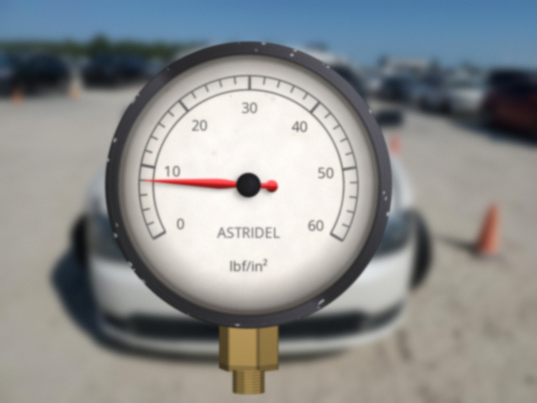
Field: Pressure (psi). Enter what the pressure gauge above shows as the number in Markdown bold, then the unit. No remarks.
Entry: **8** psi
